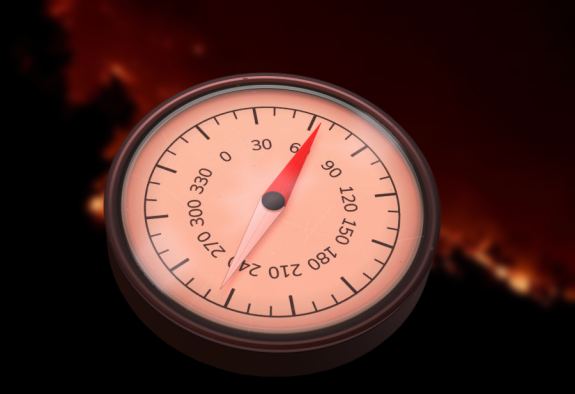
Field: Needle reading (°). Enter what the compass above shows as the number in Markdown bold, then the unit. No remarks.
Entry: **65** °
